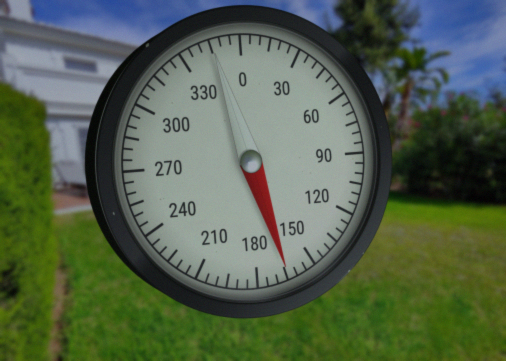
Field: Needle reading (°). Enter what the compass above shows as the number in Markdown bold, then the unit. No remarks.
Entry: **165** °
